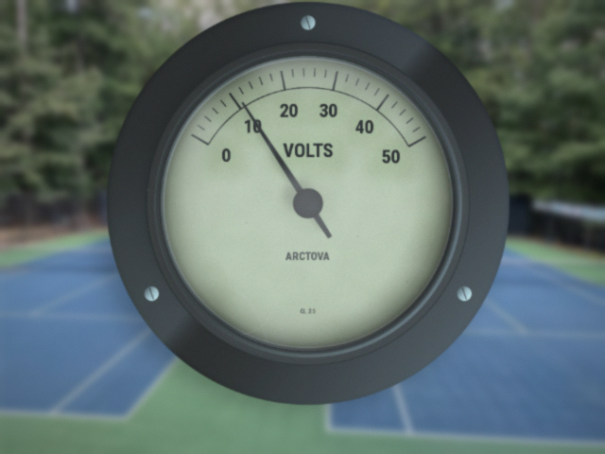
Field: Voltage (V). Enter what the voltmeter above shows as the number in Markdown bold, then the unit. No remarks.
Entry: **11** V
